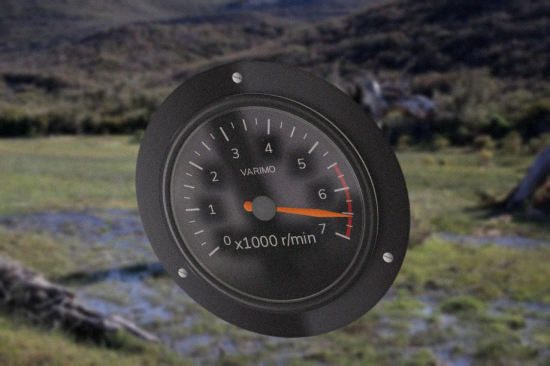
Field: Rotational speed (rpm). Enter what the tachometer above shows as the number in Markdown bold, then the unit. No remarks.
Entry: **6500** rpm
